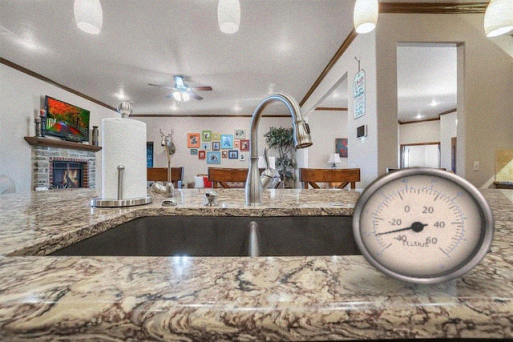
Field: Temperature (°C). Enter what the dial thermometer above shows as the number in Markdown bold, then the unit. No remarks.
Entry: **-30** °C
